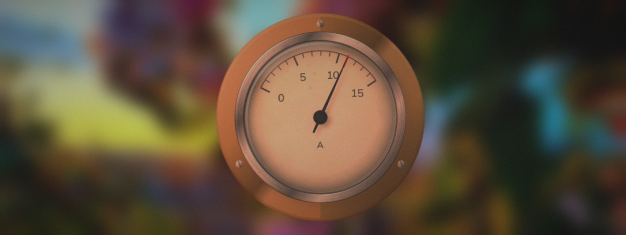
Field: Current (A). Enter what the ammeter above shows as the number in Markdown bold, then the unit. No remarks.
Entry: **11** A
